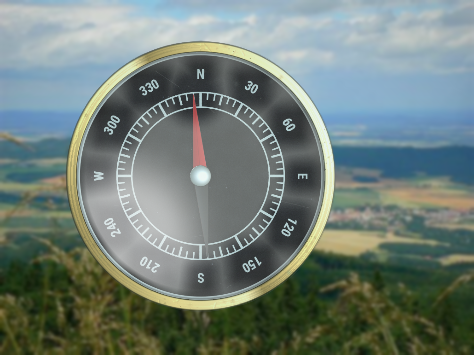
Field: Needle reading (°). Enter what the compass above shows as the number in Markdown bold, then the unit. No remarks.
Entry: **355** °
